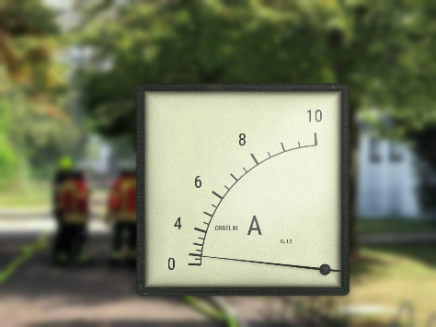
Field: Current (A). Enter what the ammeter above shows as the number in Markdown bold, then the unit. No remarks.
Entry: **2** A
